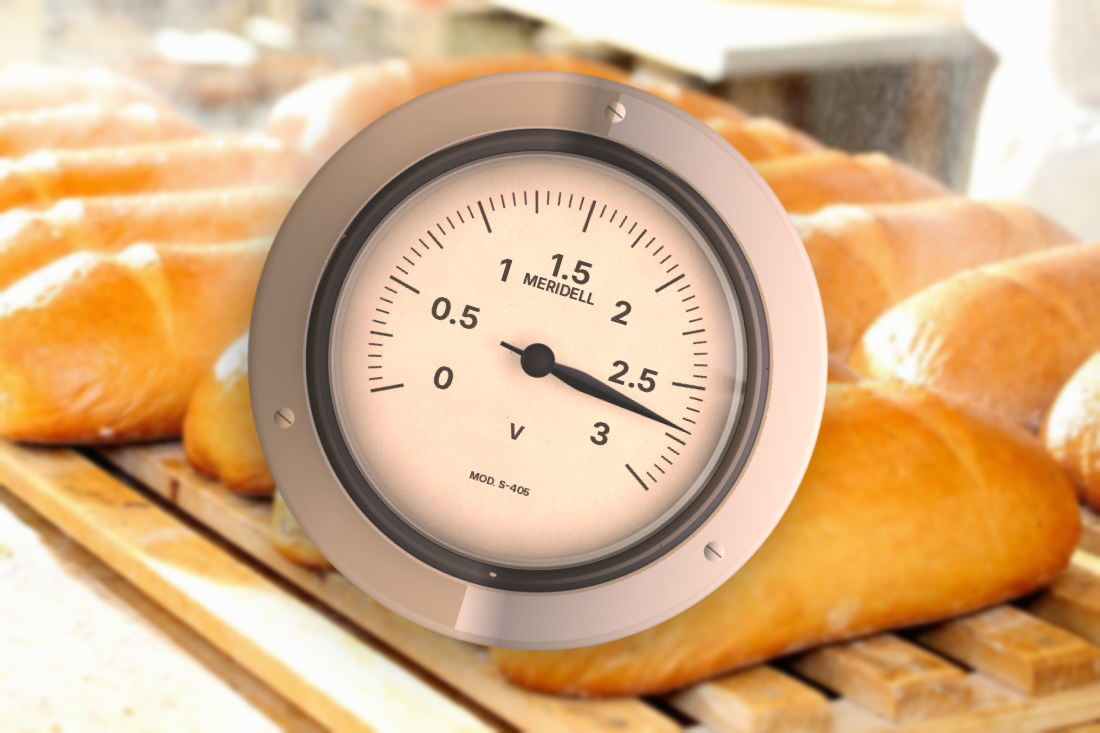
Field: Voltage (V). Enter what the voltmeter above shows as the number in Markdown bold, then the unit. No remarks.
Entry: **2.7** V
